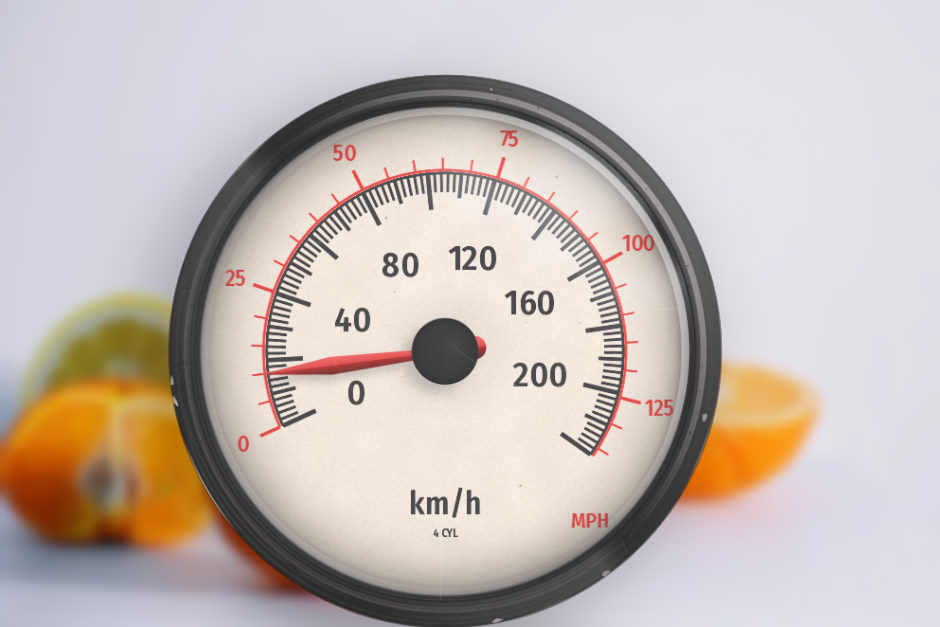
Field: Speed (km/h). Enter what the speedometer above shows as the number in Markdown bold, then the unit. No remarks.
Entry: **16** km/h
